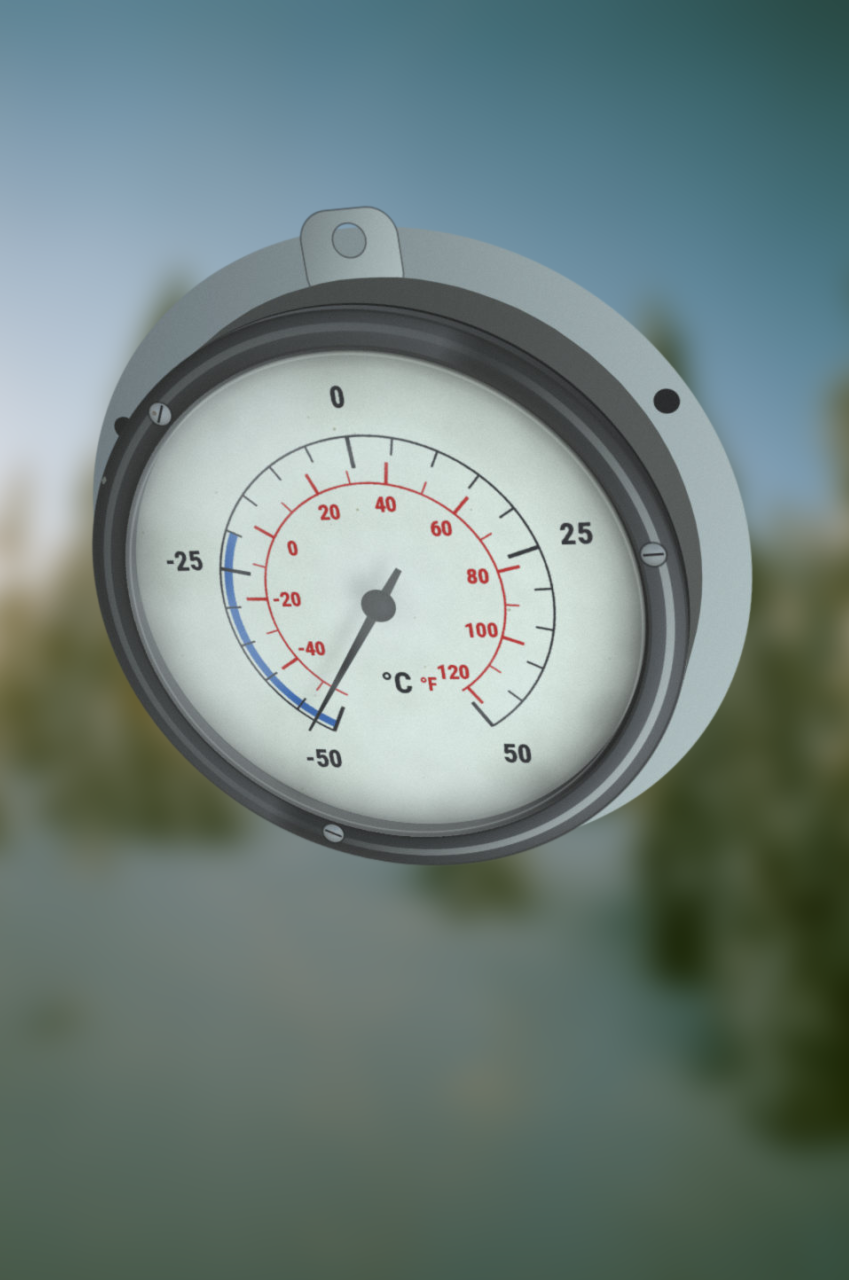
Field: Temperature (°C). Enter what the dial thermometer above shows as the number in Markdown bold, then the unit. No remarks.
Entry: **-47.5** °C
